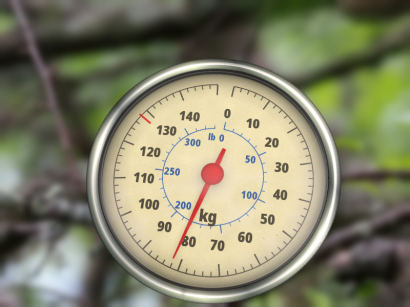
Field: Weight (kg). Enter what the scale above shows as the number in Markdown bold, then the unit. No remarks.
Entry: **82** kg
